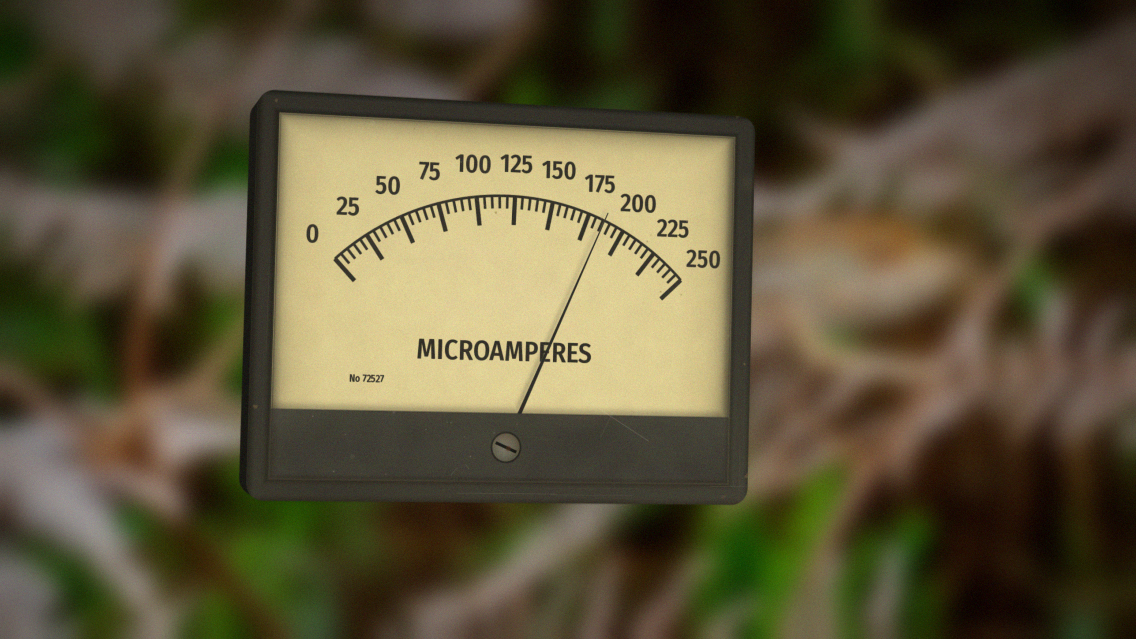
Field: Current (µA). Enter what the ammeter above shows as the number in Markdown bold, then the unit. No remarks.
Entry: **185** µA
